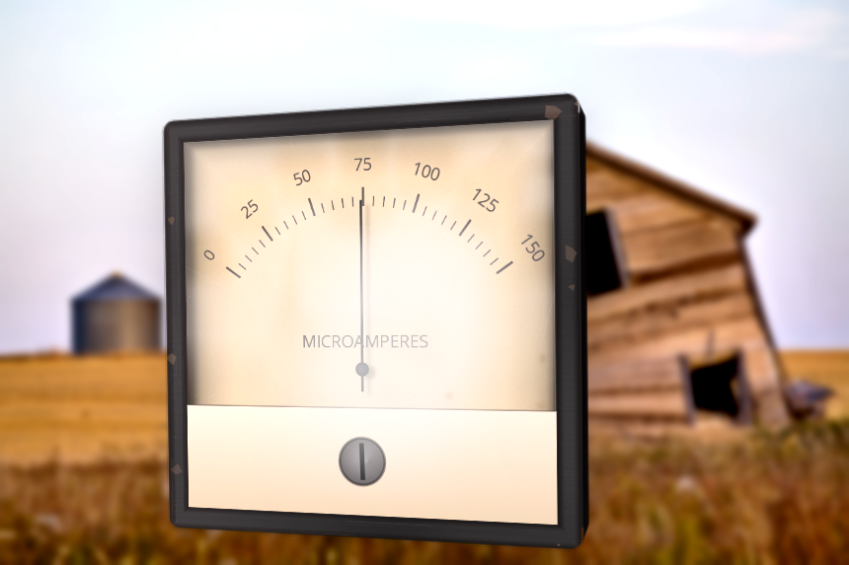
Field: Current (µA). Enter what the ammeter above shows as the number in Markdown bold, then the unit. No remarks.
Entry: **75** µA
